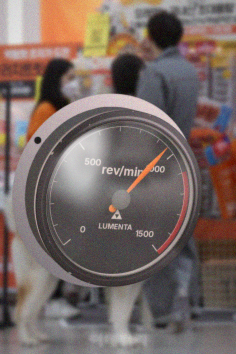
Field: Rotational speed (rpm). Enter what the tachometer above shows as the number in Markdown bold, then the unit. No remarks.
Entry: **950** rpm
